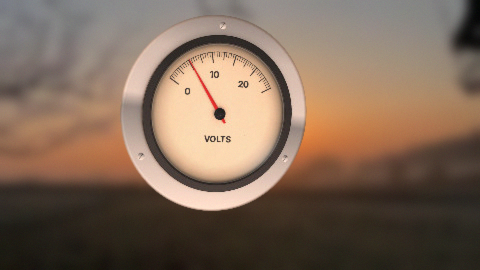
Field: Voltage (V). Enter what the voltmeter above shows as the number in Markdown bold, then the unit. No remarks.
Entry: **5** V
